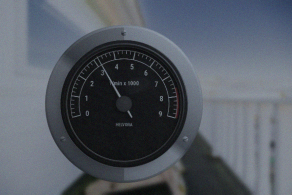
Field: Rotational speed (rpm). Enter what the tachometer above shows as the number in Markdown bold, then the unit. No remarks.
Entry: **3200** rpm
